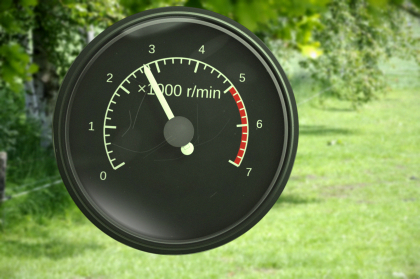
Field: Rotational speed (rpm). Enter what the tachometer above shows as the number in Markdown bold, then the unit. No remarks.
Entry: **2700** rpm
